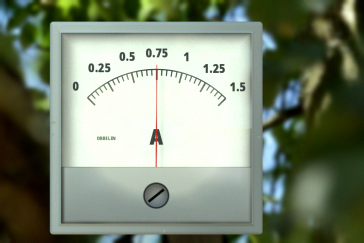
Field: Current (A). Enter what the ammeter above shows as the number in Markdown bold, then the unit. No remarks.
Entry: **0.75** A
